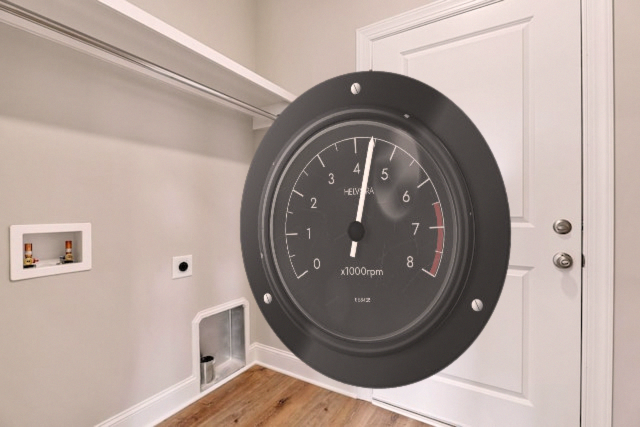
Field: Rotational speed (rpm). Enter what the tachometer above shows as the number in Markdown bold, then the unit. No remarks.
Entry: **4500** rpm
